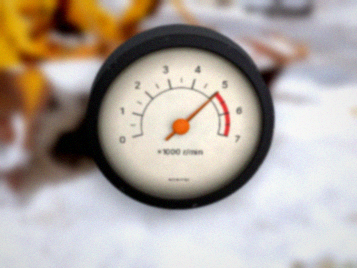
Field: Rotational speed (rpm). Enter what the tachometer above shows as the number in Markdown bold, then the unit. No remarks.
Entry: **5000** rpm
